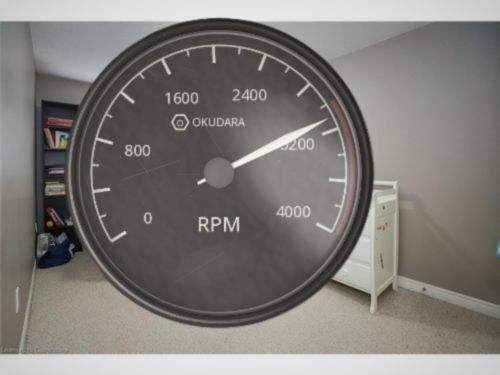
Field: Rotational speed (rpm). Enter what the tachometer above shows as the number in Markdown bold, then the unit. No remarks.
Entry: **3100** rpm
